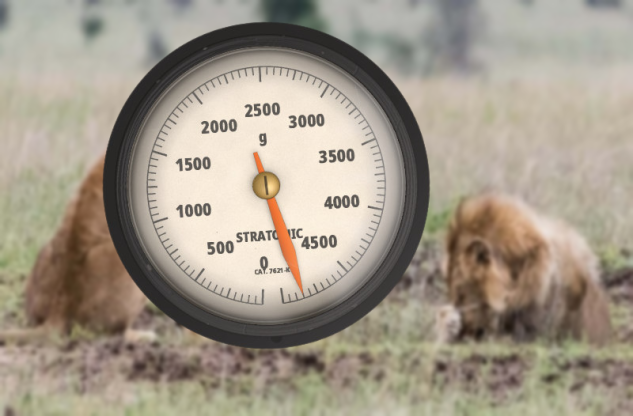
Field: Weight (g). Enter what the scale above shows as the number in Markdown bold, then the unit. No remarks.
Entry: **4850** g
